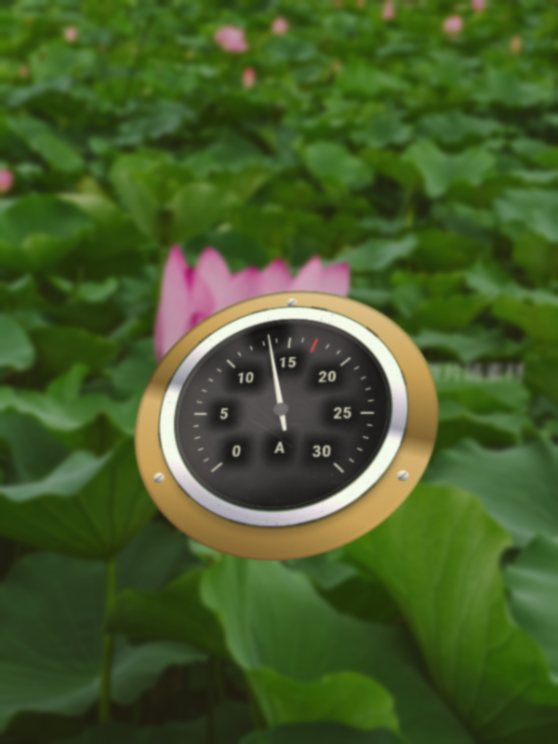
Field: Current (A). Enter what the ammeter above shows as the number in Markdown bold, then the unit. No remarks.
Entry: **13.5** A
